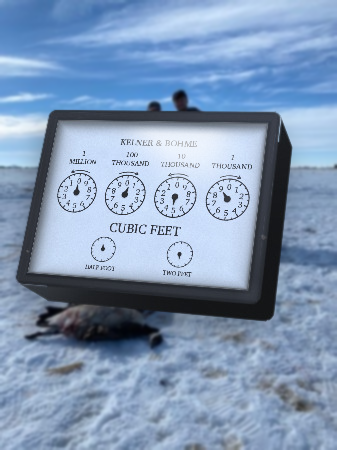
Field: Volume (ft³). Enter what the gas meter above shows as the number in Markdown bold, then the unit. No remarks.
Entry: **4900** ft³
